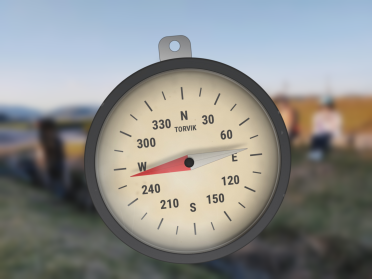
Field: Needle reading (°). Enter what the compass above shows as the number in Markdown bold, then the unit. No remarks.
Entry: **262.5** °
